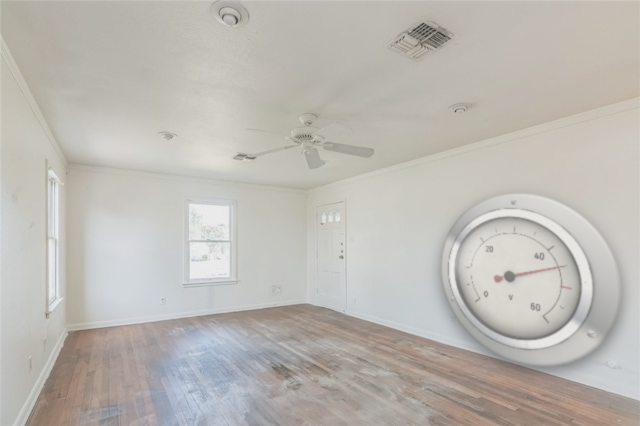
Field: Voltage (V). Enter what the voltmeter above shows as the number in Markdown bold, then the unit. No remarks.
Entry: **45** V
